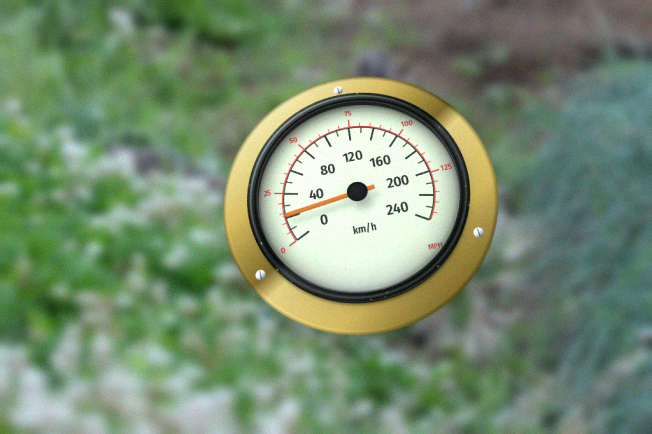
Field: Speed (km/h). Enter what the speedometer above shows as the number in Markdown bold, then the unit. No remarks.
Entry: **20** km/h
